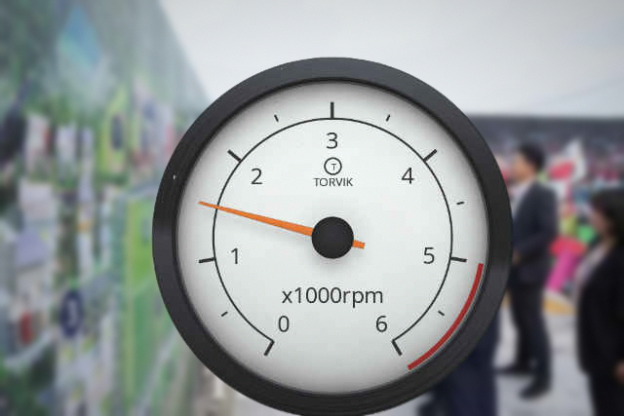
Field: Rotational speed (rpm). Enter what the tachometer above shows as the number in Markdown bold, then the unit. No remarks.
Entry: **1500** rpm
